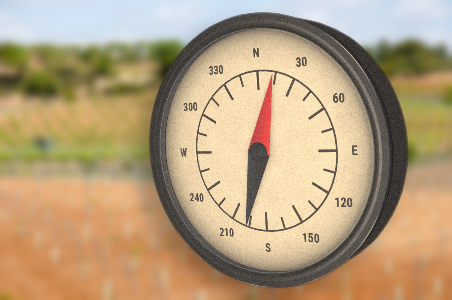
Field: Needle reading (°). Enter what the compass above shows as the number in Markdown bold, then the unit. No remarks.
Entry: **15** °
